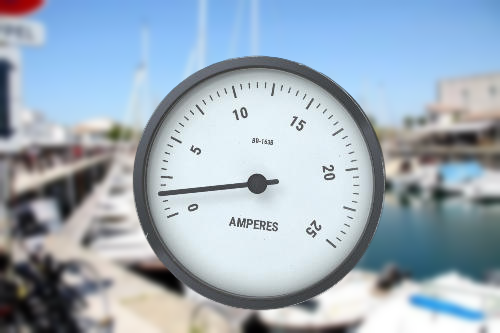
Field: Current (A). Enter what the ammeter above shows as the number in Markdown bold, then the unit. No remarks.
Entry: **1.5** A
